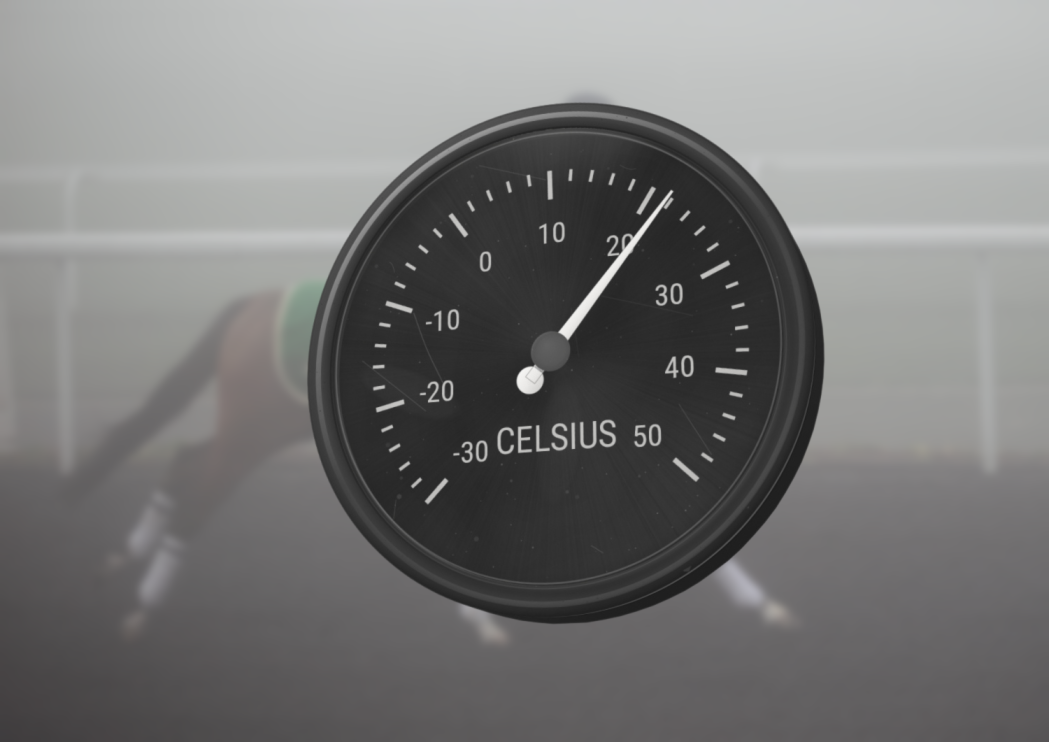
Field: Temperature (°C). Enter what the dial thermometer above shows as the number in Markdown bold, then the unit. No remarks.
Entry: **22** °C
